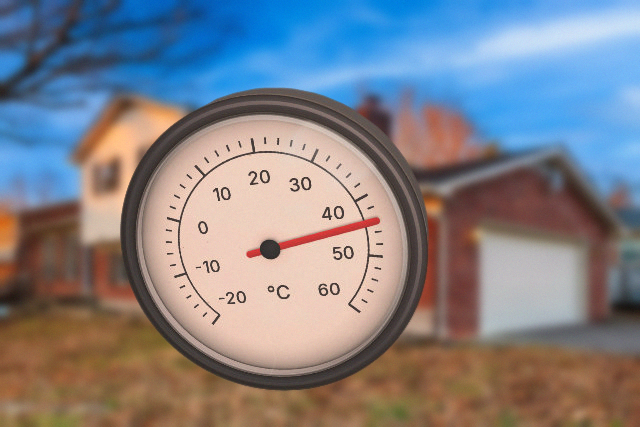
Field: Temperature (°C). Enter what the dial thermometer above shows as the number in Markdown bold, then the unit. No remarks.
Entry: **44** °C
